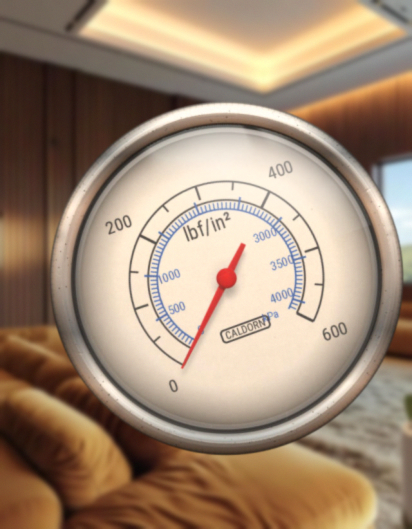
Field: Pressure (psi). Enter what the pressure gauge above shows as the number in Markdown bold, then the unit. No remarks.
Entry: **0** psi
